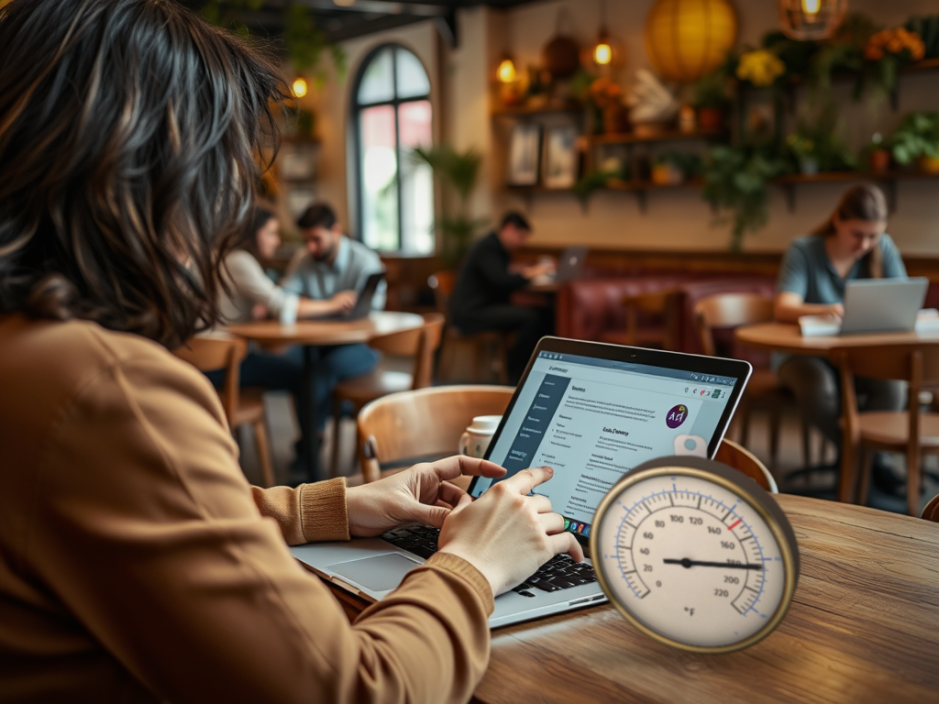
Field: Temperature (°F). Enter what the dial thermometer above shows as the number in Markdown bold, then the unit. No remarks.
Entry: **180** °F
